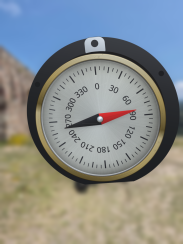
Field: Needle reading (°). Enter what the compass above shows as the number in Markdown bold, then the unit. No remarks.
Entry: **80** °
